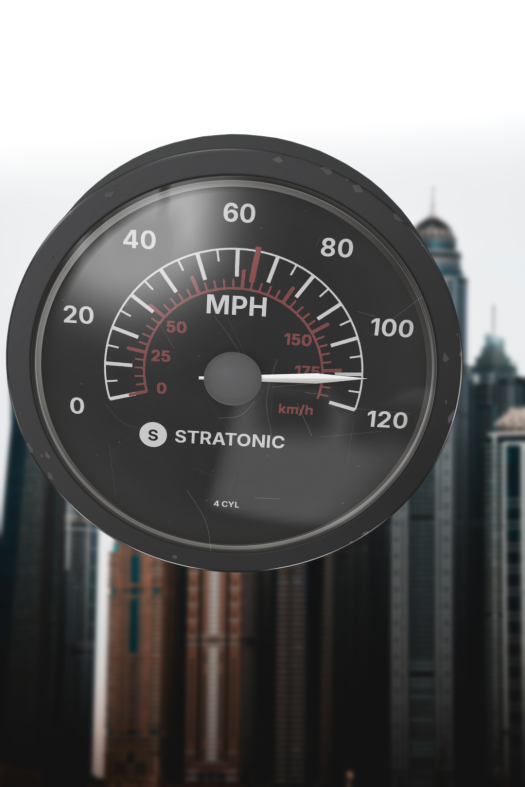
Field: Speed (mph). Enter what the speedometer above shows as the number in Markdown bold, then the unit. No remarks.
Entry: **110** mph
